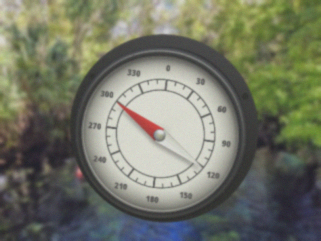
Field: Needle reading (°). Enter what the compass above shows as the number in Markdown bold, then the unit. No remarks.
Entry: **300** °
